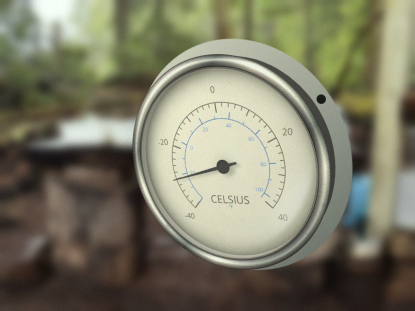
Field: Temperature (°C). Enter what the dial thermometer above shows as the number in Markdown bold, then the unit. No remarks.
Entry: **-30** °C
